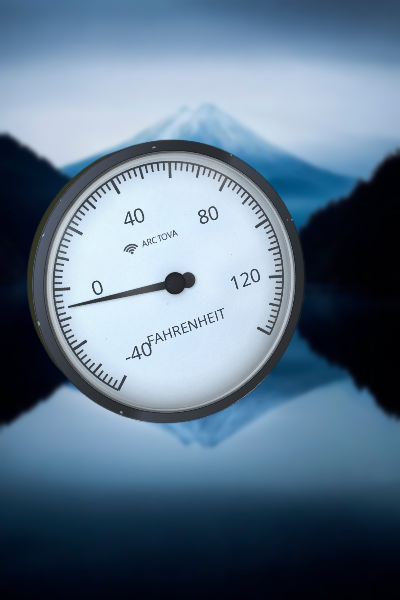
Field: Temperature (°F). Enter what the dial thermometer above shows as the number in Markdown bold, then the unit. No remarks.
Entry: **-6** °F
